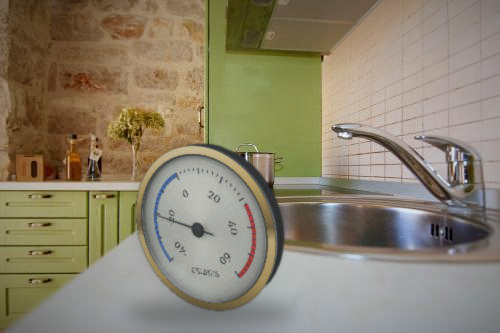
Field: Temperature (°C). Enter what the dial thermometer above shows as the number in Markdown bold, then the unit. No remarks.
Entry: **-20** °C
